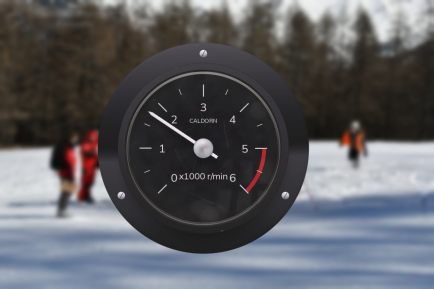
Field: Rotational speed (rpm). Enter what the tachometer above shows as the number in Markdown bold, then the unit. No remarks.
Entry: **1750** rpm
